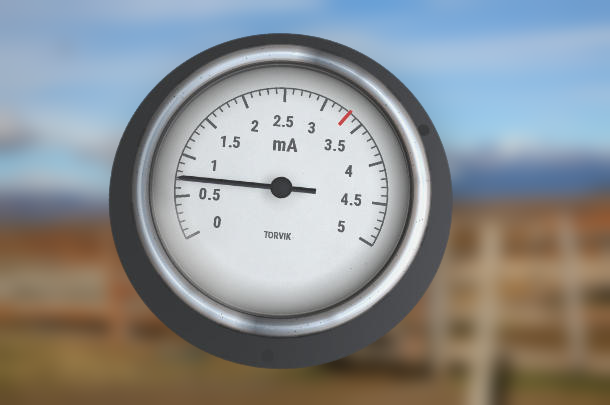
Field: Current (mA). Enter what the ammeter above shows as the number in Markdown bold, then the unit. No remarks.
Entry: **0.7** mA
